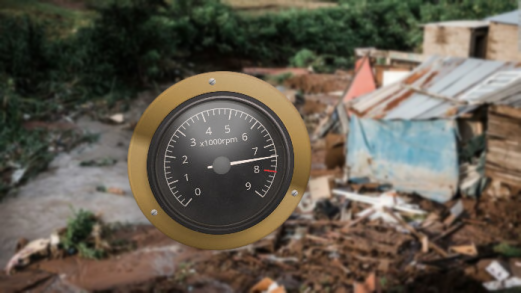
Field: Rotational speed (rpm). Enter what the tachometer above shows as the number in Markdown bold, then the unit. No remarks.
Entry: **7400** rpm
